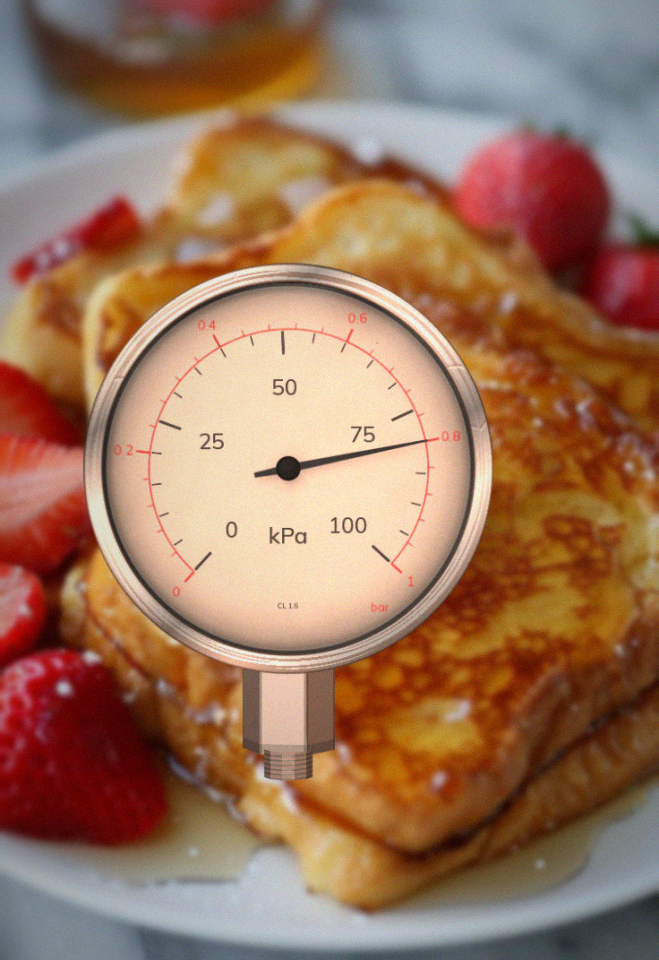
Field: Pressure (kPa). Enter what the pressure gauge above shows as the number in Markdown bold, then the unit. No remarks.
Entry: **80** kPa
